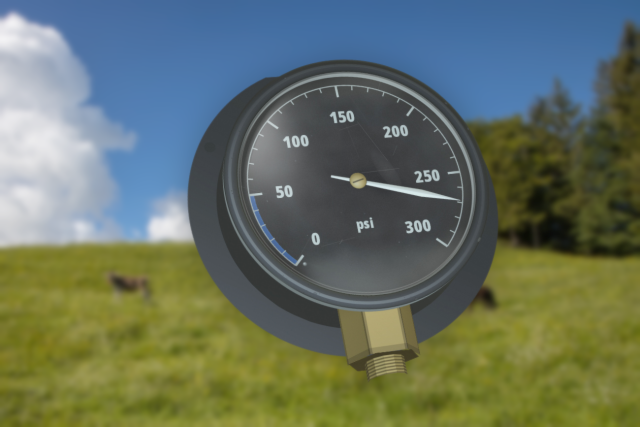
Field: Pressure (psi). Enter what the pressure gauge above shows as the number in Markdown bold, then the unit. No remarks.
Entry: **270** psi
